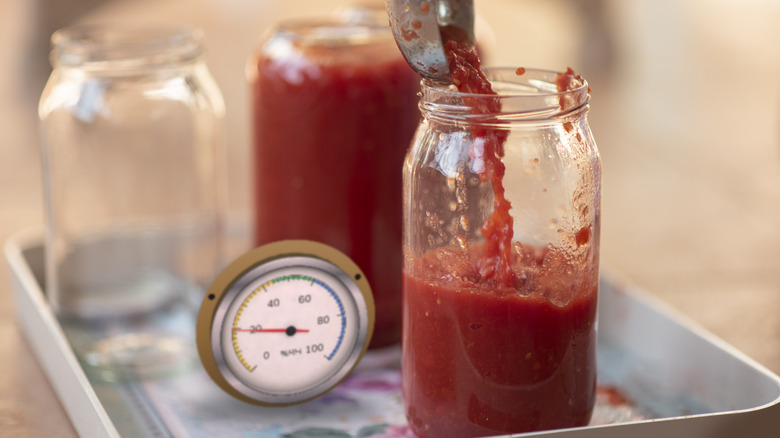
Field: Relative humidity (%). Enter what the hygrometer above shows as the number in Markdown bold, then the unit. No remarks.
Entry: **20** %
